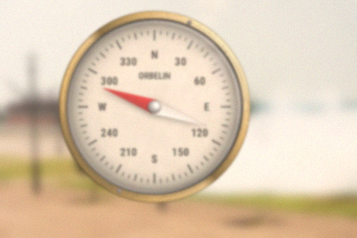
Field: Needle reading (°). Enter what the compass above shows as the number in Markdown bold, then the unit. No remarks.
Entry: **290** °
